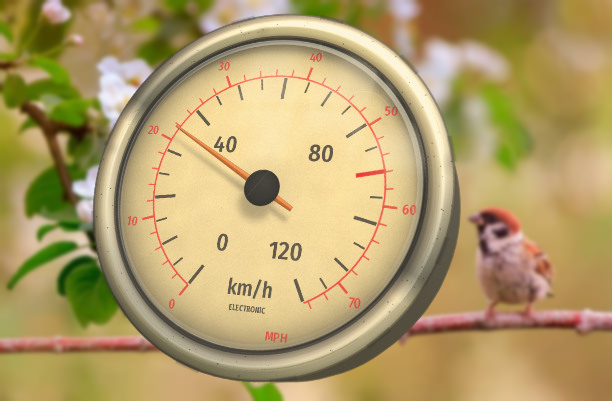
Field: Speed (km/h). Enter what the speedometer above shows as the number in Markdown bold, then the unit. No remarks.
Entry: **35** km/h
